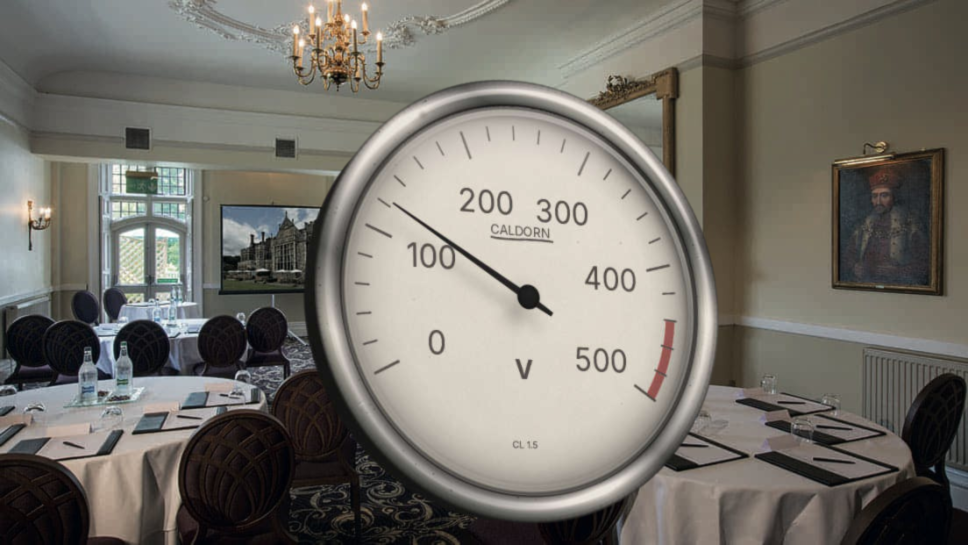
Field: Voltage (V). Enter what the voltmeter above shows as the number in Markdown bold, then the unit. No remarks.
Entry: **120** V
